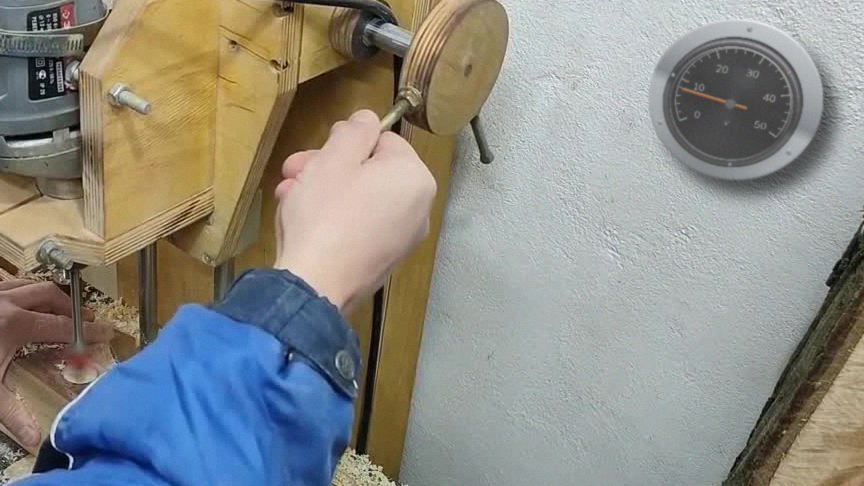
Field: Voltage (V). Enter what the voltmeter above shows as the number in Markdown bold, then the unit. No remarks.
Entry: **8** V
